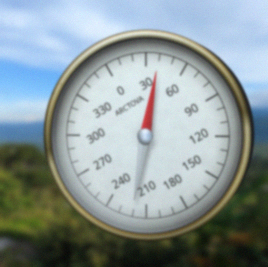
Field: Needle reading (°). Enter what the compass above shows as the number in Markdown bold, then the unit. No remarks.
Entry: **40** °
